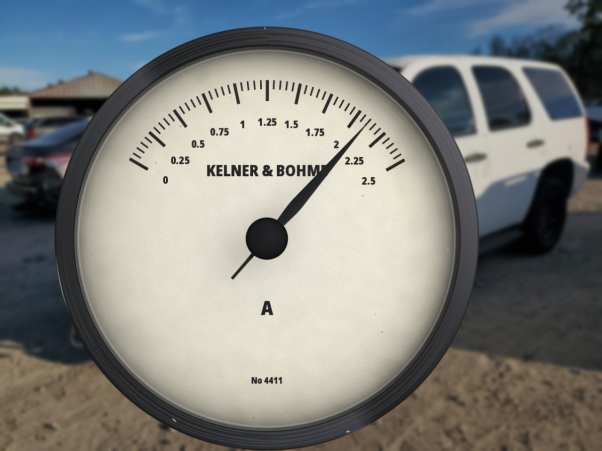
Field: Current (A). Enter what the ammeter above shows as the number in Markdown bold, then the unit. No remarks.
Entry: **2.1** A
